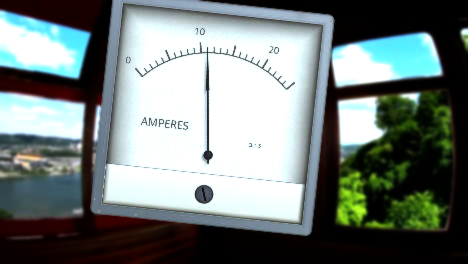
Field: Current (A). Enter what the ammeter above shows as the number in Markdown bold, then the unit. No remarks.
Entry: **11** A
